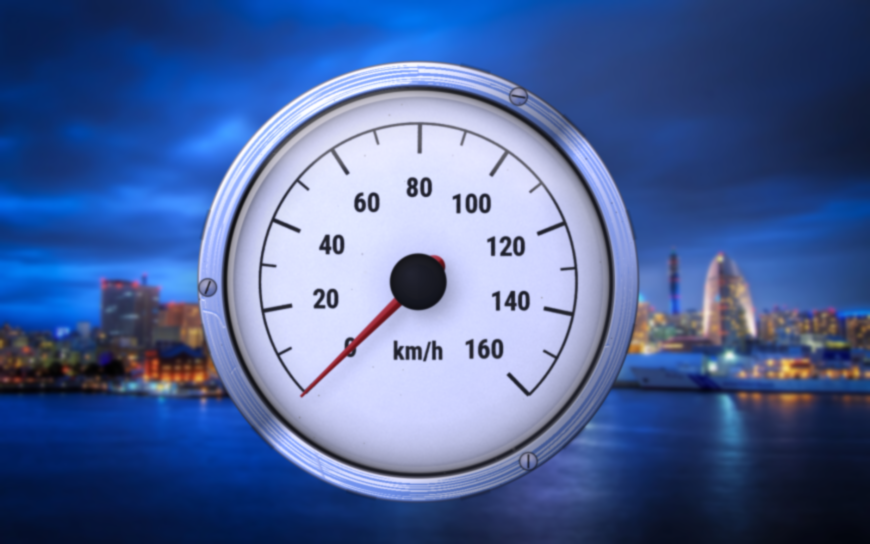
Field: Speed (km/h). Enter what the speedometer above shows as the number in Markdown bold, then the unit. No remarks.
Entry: **0** km/h
